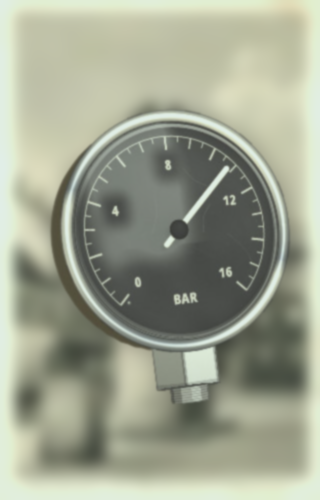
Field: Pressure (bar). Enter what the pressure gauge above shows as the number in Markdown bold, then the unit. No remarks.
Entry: **10.75** bar
